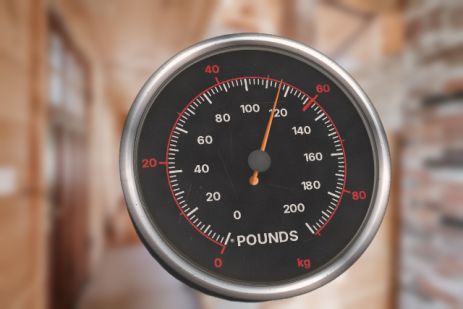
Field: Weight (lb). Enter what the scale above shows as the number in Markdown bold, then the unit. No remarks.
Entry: **116** lb
